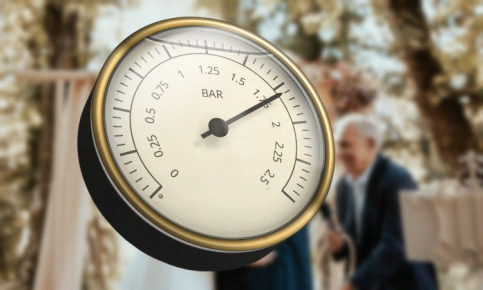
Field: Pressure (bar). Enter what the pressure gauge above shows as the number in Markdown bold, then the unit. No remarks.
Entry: **1.8** bar
